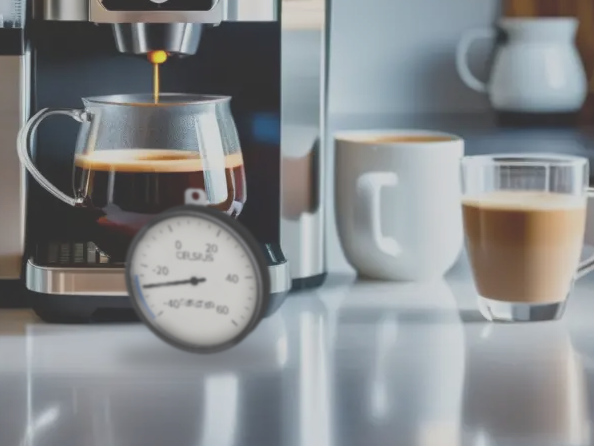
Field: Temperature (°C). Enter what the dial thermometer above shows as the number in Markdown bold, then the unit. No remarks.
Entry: **-28** °C
